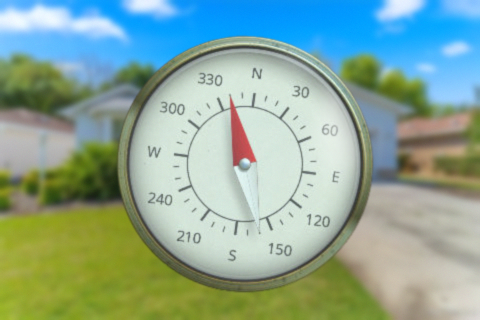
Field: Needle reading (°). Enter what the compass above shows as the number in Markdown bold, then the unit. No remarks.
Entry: **340** °
